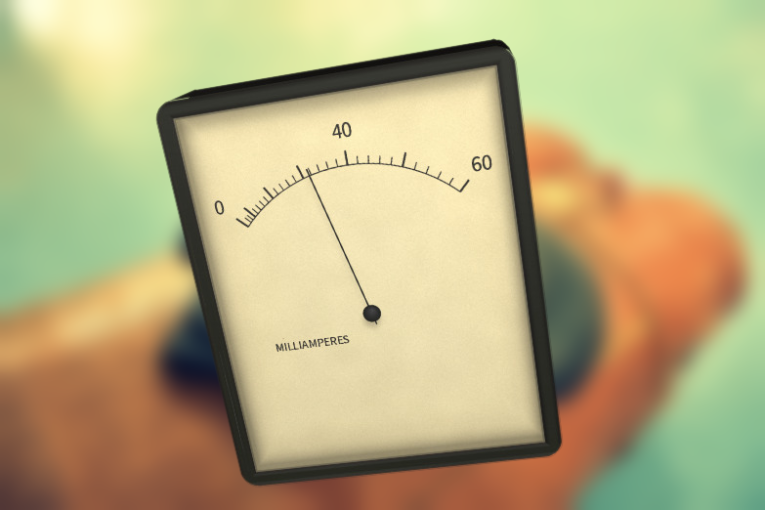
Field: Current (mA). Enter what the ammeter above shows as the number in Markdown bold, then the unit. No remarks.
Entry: **32** mA
